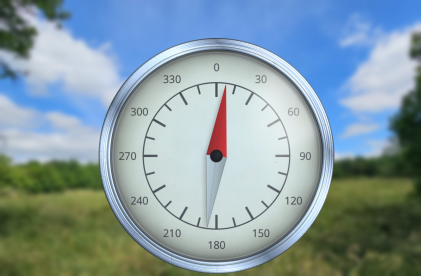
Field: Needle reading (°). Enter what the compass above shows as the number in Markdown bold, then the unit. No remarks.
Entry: **7.5** °
